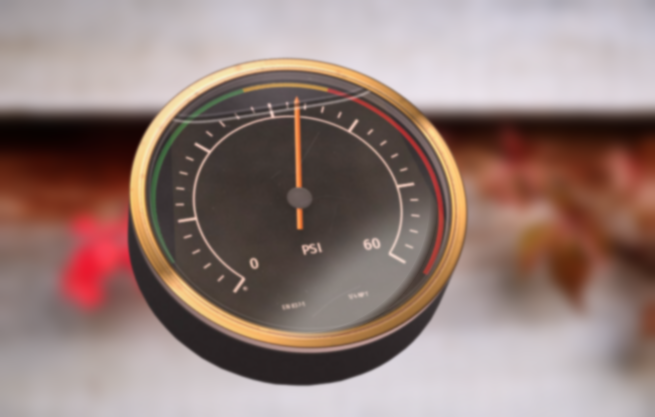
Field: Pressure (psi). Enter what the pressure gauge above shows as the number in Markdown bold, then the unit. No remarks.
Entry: **33** psi
